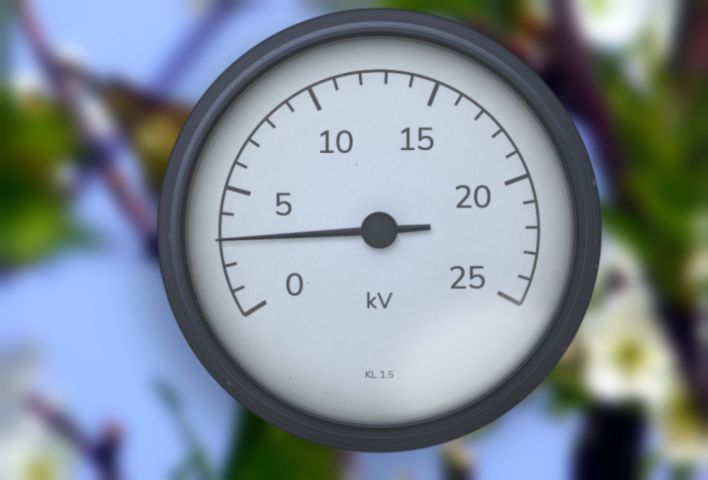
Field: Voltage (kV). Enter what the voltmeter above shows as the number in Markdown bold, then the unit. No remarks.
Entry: **3** kV
